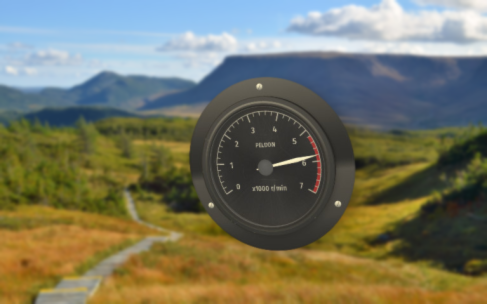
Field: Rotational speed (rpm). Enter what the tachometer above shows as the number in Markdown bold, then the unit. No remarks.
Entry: **5800** rpm
